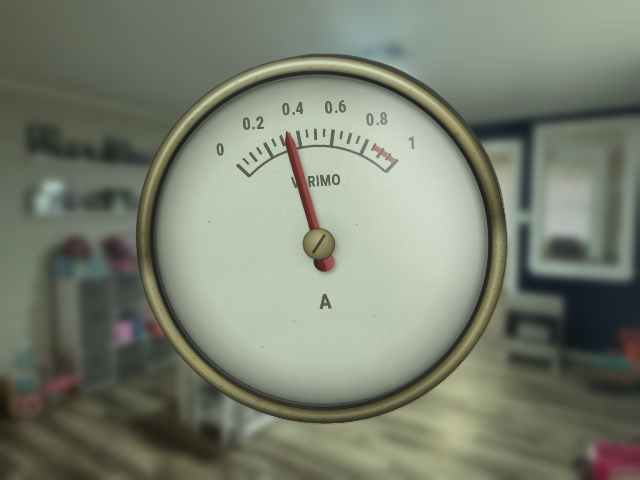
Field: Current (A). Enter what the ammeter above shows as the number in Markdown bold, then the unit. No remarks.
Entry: **0.35** A
